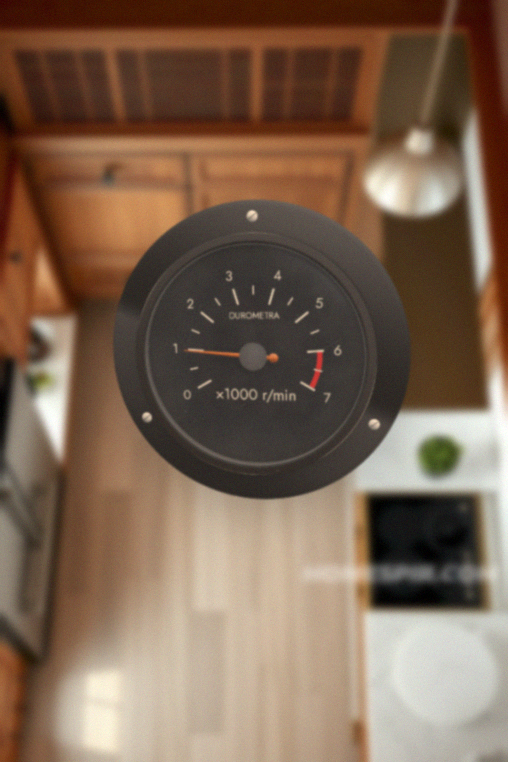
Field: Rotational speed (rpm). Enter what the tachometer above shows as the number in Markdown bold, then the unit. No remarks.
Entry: **1000** rpm
